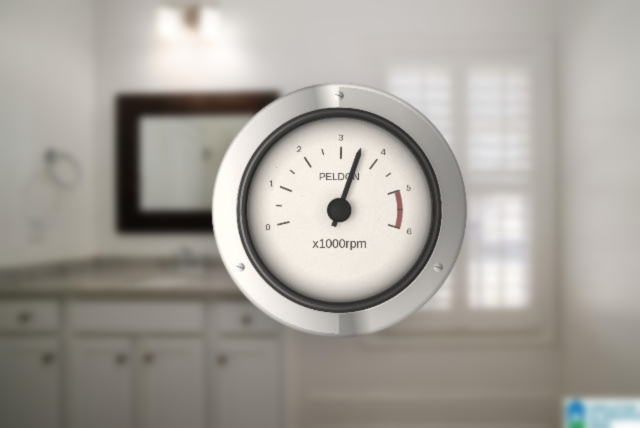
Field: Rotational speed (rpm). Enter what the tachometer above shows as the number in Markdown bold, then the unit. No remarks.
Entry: **3500** rpm
